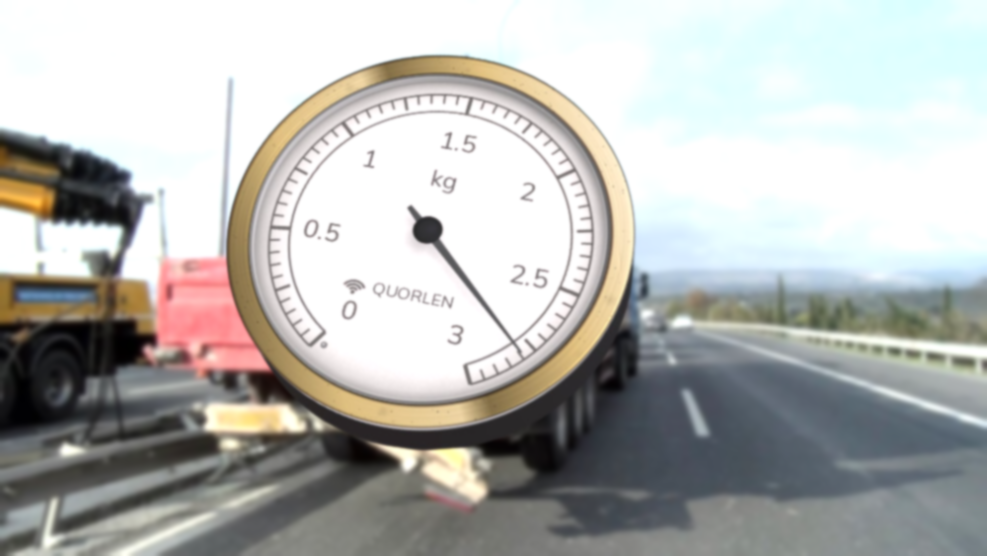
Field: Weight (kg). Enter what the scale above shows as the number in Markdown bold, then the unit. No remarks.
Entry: **2.8** kg
